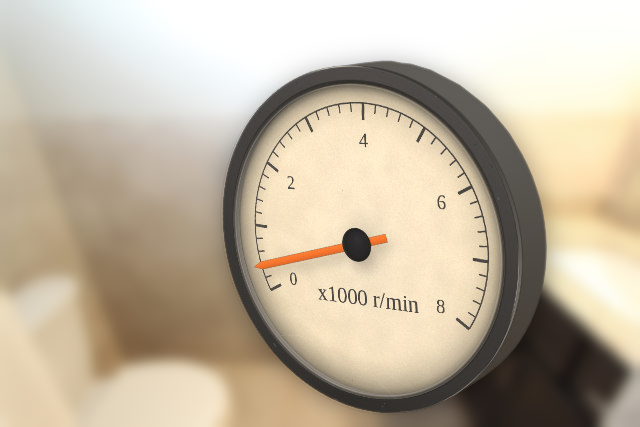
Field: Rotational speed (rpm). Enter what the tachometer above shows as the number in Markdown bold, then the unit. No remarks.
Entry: **400** rpm
